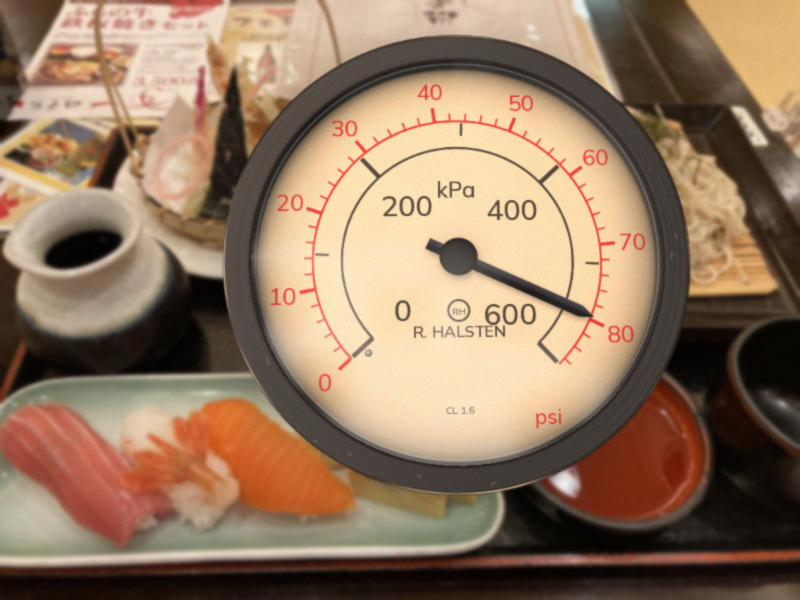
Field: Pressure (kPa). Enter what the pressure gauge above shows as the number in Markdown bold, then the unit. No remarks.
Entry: **550** kPa
